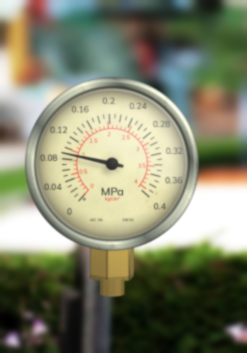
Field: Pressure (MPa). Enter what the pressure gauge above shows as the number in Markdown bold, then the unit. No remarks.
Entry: **0.09** MPa
